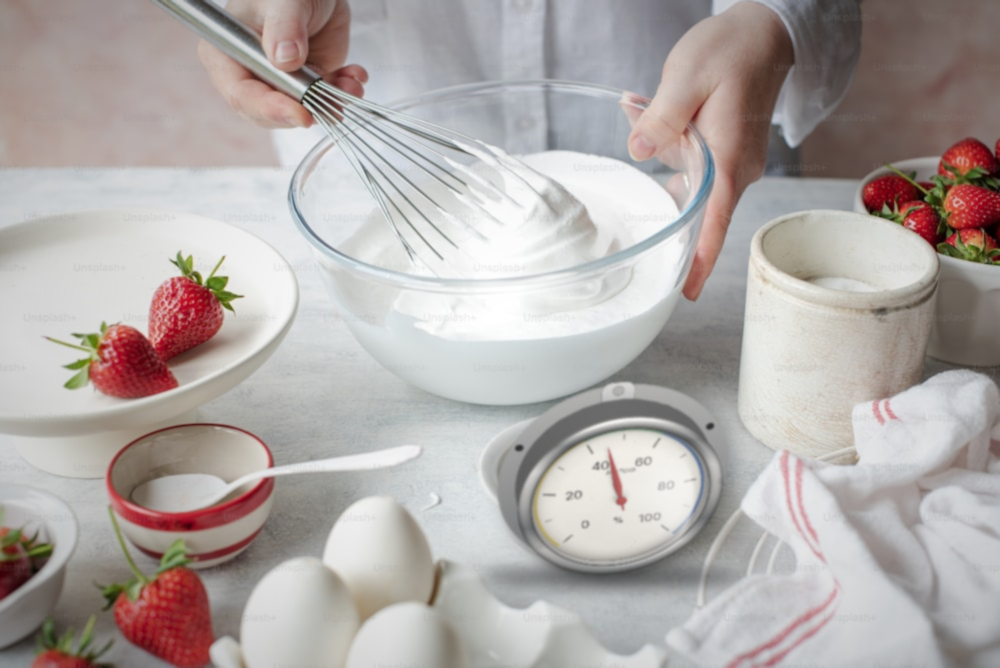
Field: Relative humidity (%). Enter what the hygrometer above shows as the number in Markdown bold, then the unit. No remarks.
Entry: **45** %
